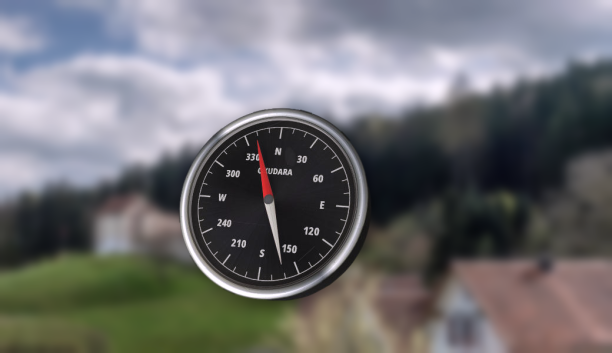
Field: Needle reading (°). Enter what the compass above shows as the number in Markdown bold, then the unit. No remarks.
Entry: **340** °
